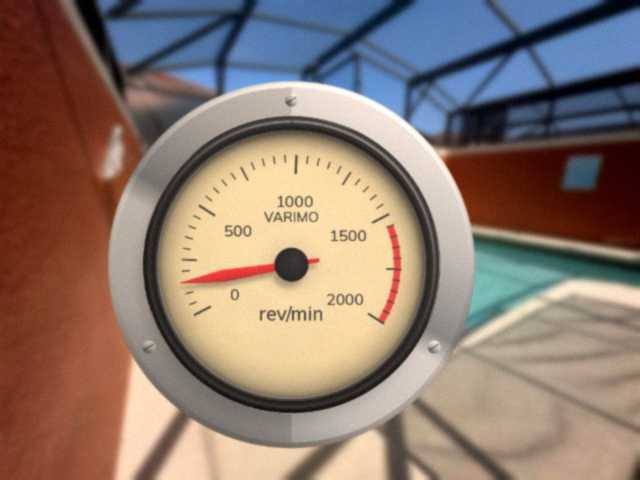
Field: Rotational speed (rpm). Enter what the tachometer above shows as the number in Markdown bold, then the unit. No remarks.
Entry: **150** rpm
